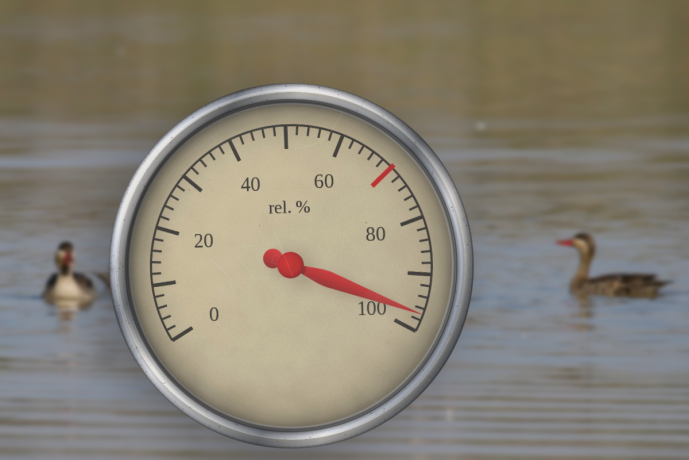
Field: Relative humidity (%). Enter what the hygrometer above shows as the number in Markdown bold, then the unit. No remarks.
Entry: **97** %
